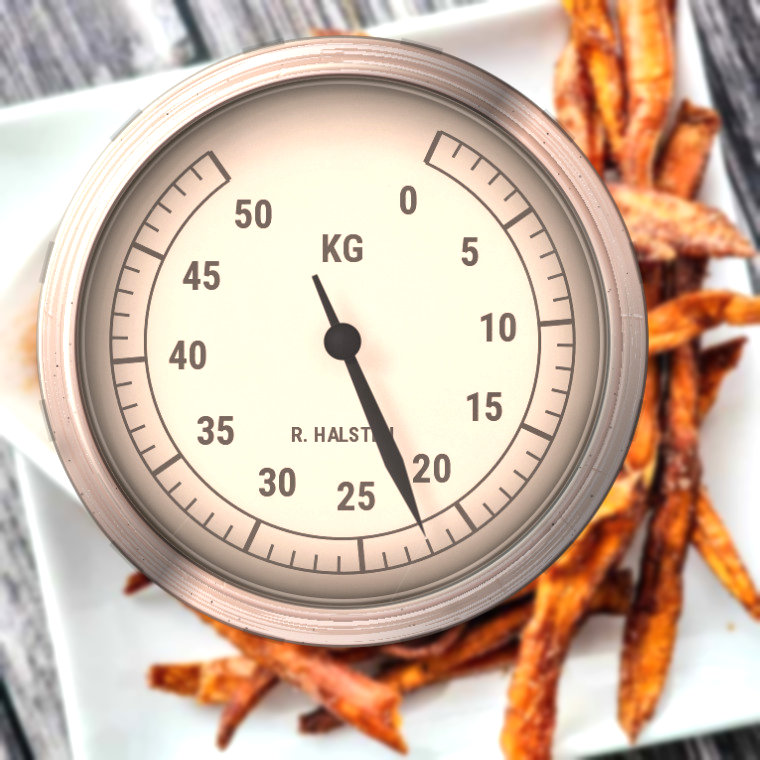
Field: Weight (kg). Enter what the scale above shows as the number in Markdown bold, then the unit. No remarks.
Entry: **22** kg
